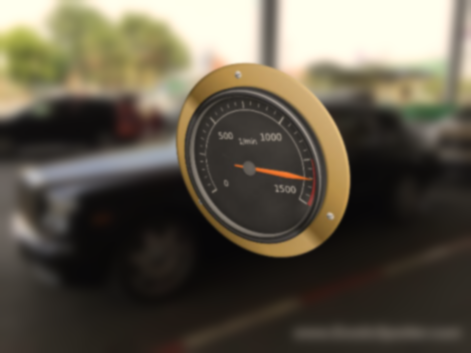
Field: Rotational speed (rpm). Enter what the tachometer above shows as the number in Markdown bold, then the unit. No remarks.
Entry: **1350** rpm
